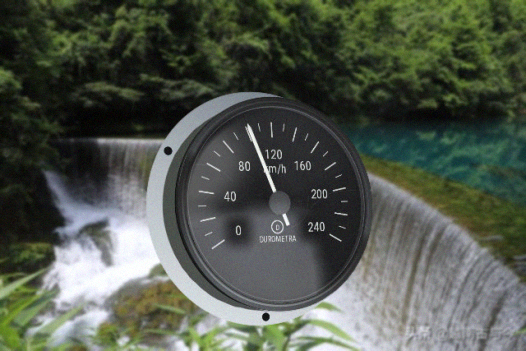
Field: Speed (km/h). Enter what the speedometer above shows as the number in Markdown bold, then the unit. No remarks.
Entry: **100** km/h
